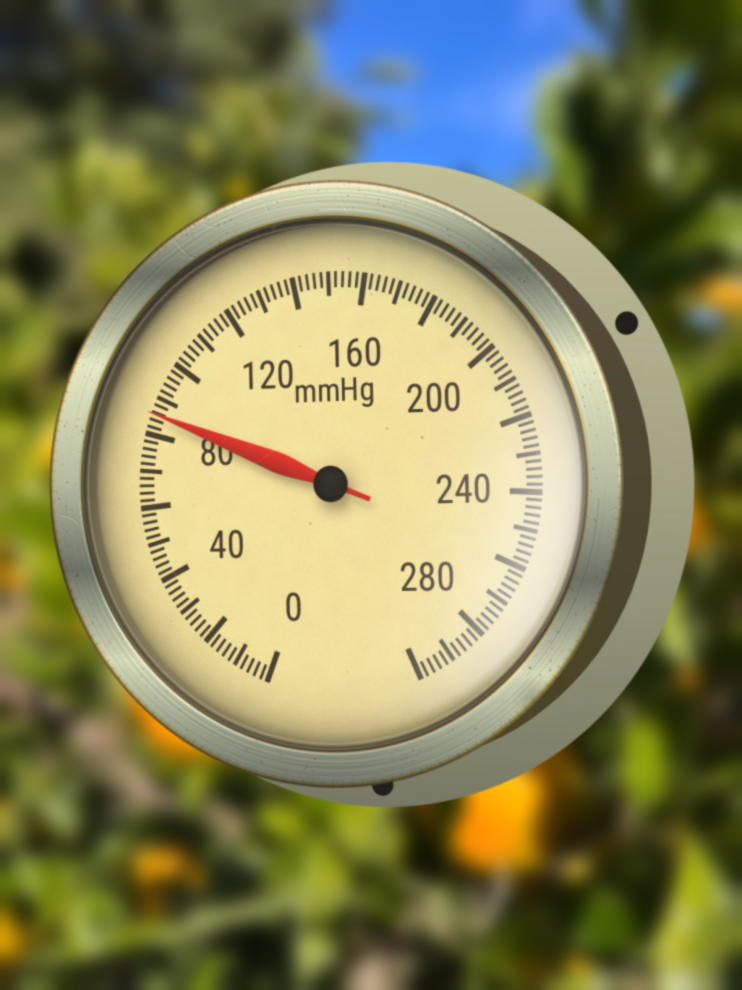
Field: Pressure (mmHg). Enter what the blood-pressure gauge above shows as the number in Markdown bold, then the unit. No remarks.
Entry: **86** mmHg
